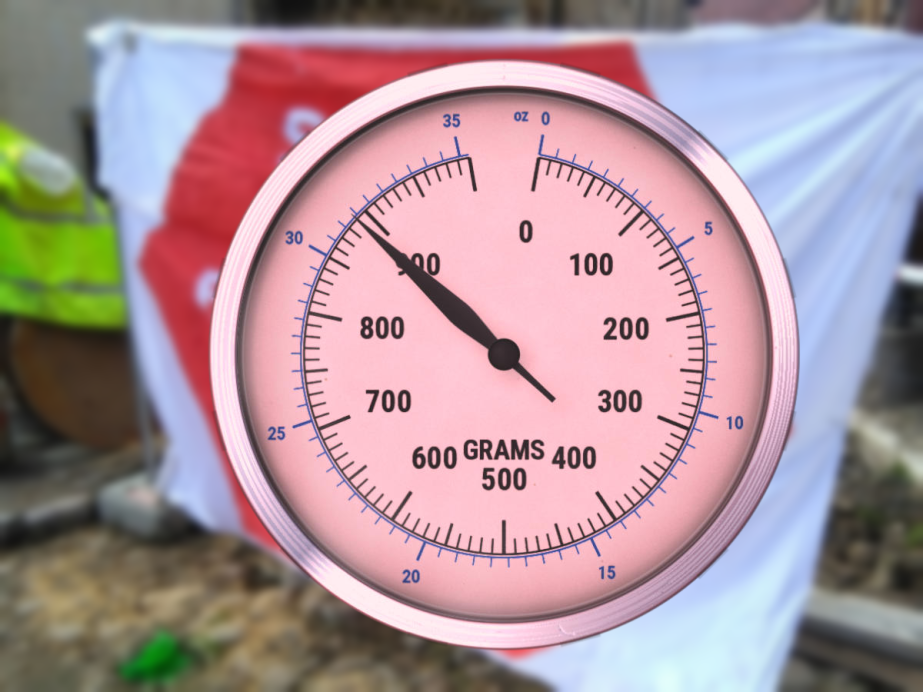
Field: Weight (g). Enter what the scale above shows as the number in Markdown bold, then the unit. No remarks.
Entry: **890** g
